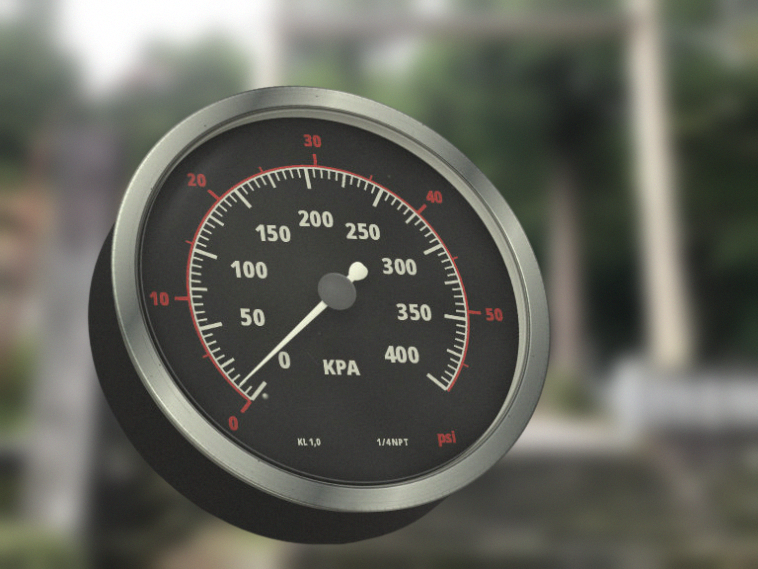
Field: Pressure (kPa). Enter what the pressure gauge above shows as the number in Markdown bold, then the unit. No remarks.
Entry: **10** kPa
